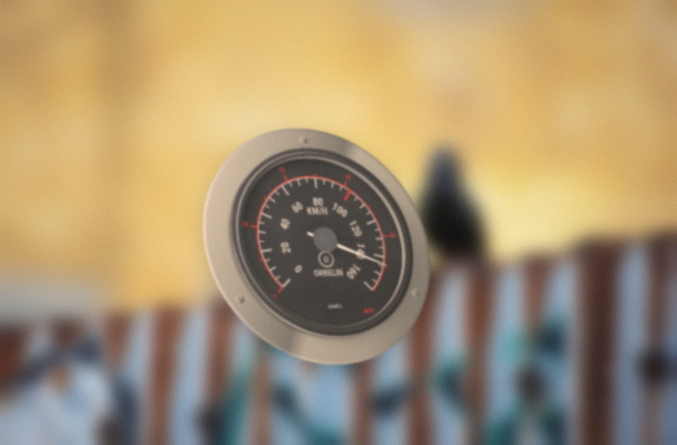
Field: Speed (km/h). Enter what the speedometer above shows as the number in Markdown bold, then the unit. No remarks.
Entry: **145** km/h
